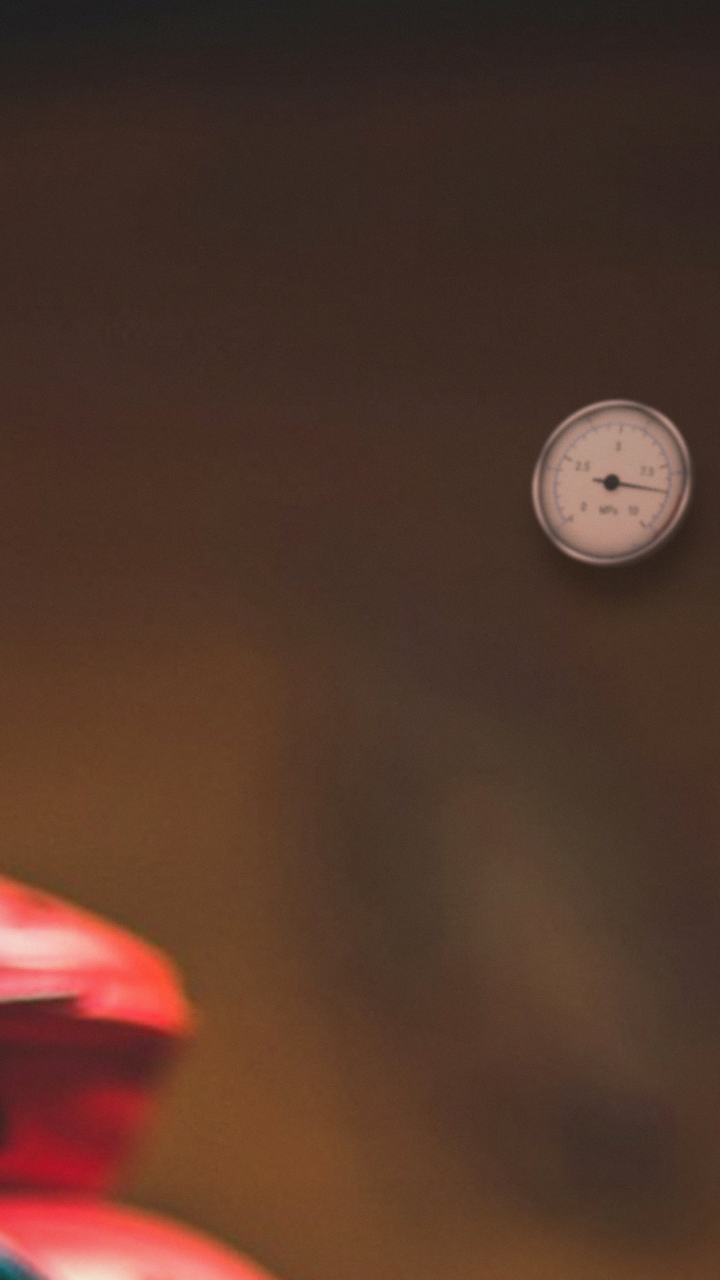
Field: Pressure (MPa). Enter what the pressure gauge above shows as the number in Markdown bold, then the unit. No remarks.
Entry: **8.5** MPa
